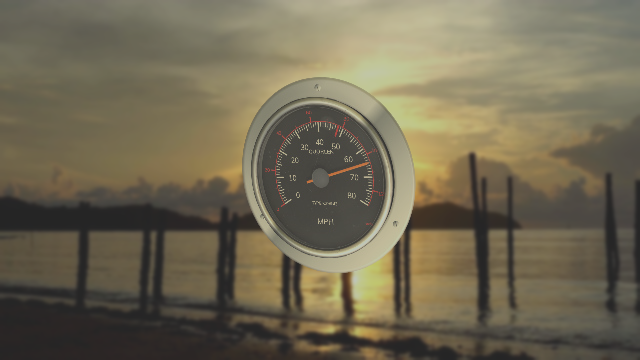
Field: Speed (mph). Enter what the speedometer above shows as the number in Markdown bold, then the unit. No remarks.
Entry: **65** mph
